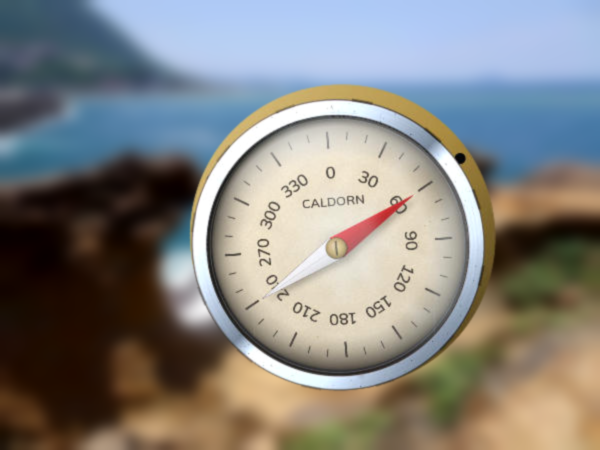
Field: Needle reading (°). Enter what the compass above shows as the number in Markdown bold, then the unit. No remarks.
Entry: **60** °
